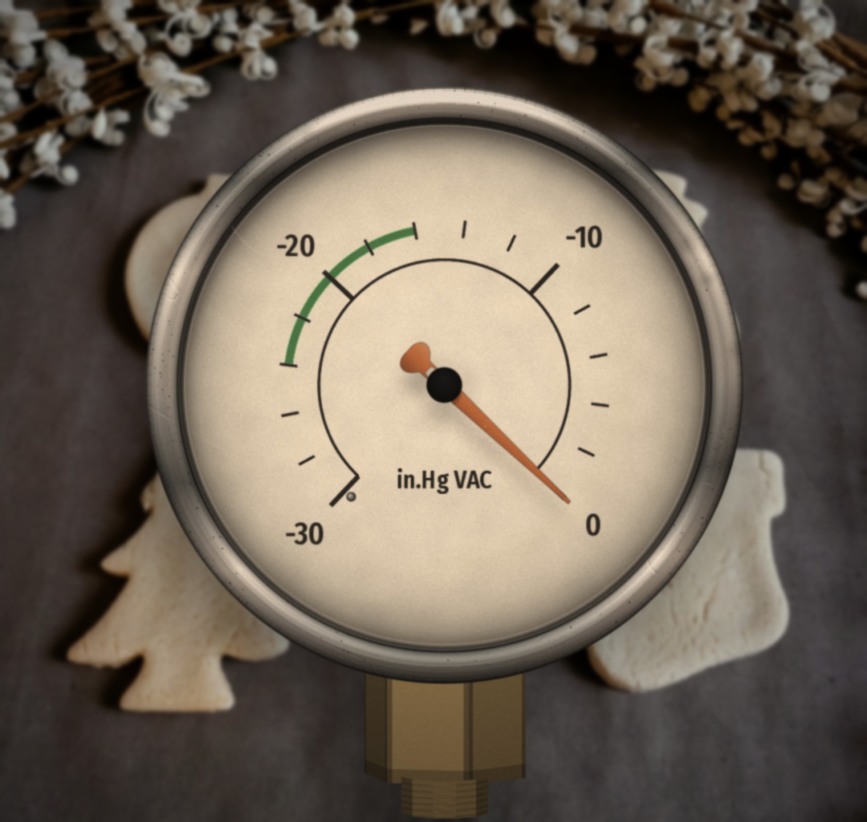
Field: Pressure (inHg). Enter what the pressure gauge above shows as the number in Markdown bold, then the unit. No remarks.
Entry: **0** inHg
